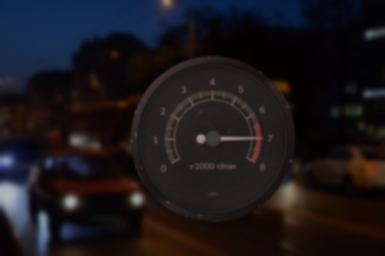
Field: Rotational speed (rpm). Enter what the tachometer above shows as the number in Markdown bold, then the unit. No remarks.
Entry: **7000** rpm
